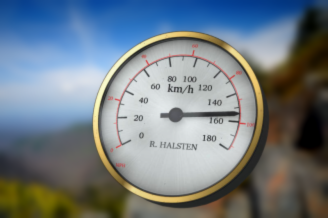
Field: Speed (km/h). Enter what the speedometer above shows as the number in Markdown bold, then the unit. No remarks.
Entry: **155** km/h
